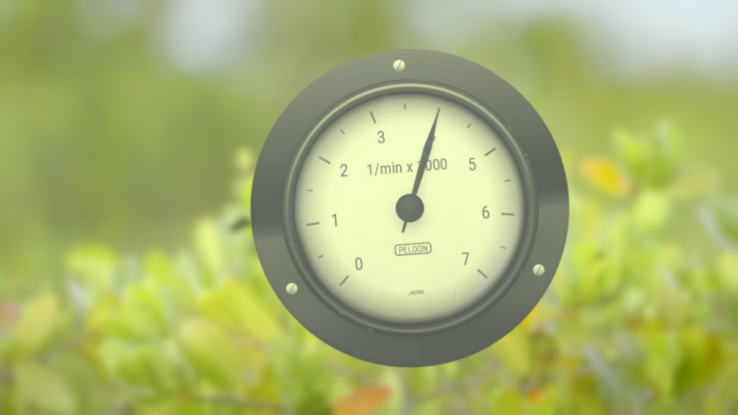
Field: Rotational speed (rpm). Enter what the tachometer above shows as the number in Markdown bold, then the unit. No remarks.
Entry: **4000** rpm
